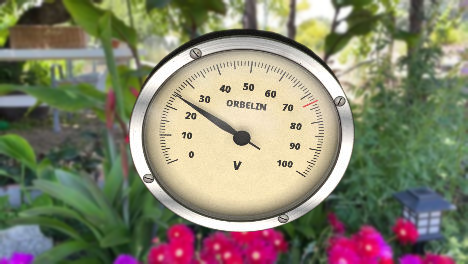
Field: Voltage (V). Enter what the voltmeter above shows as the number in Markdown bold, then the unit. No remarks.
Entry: **25** V
